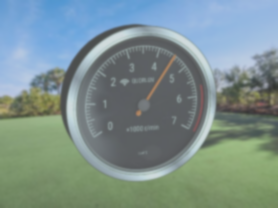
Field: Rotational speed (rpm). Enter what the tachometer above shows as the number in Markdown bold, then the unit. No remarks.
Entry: **4500** rpm
